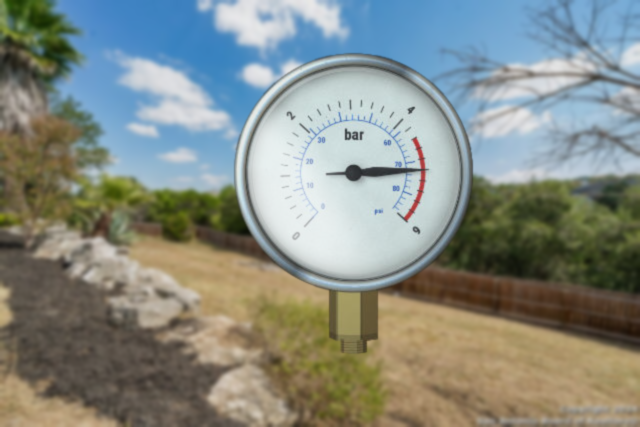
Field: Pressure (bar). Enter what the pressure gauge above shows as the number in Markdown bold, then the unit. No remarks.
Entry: **5** bar
